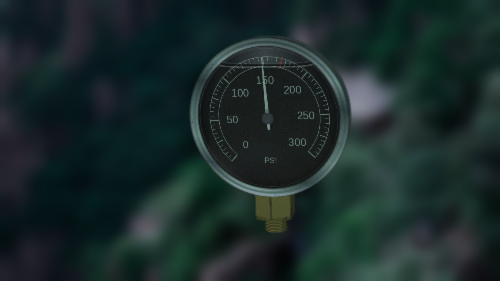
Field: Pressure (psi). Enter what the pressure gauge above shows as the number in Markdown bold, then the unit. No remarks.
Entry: **150** psi
